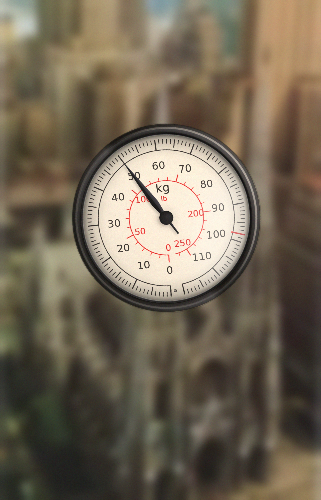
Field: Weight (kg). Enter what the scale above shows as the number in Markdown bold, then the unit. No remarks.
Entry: **50** kg
